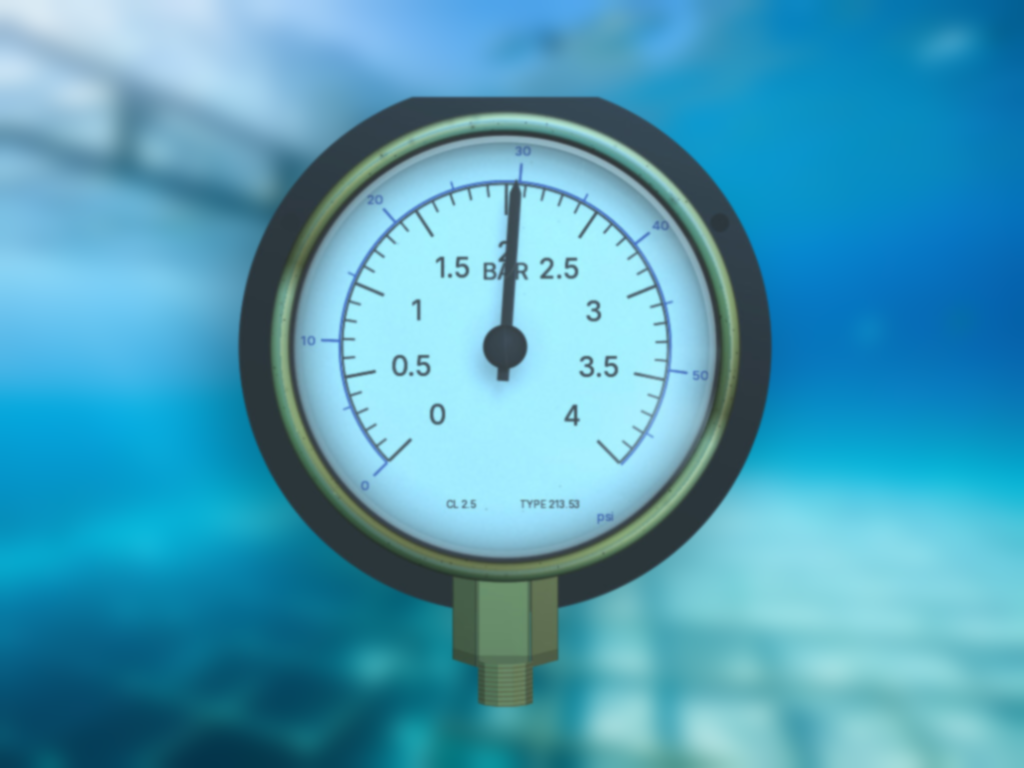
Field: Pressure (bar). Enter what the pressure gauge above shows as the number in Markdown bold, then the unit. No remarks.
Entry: **2.05** bar
